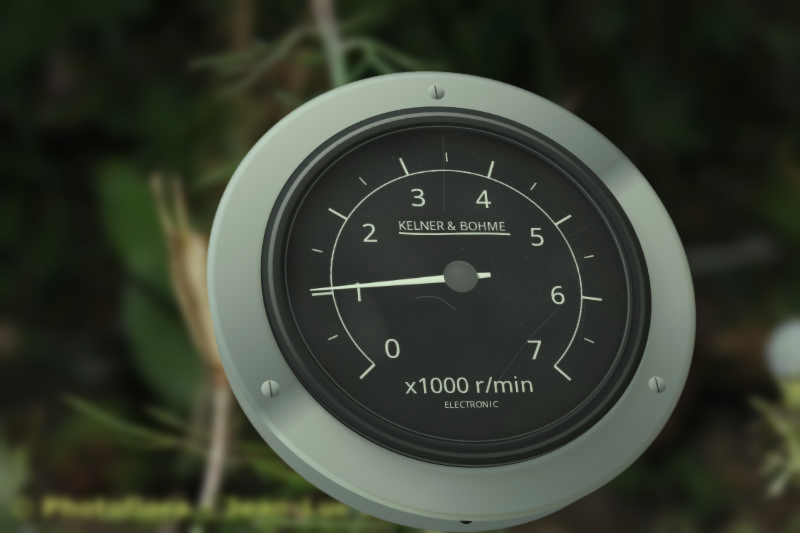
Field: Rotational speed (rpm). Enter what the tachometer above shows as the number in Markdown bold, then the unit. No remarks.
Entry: **1000** rpm
